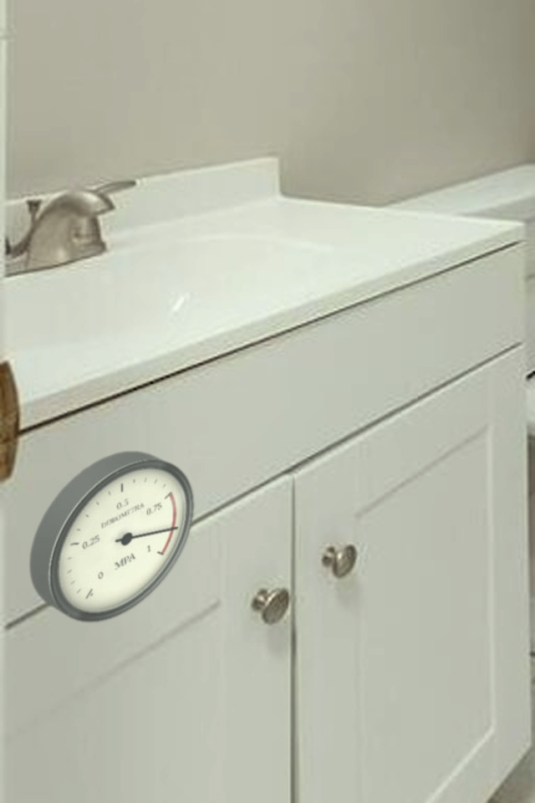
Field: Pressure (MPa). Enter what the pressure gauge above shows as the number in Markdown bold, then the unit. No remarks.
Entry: **0.9** MPa
